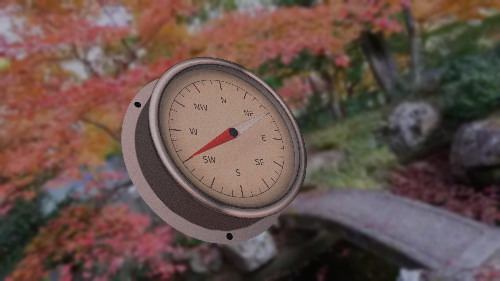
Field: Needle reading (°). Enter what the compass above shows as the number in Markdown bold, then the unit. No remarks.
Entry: **240** °
